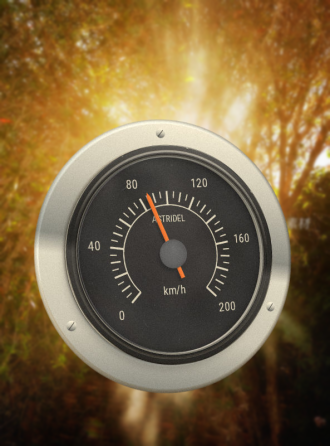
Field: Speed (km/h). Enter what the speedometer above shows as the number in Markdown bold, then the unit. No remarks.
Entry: **85** km/h
